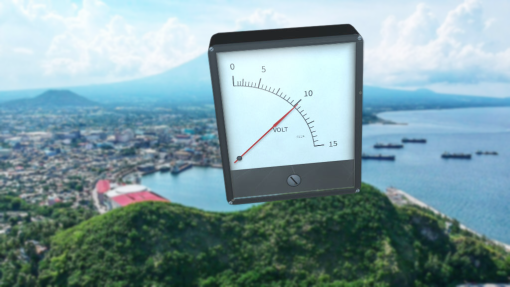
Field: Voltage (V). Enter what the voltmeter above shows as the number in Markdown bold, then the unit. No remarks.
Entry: **10** V
